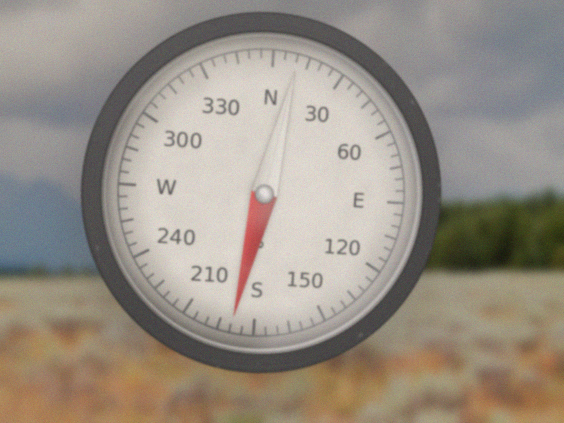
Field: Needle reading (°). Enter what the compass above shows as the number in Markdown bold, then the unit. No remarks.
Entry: **190** °
